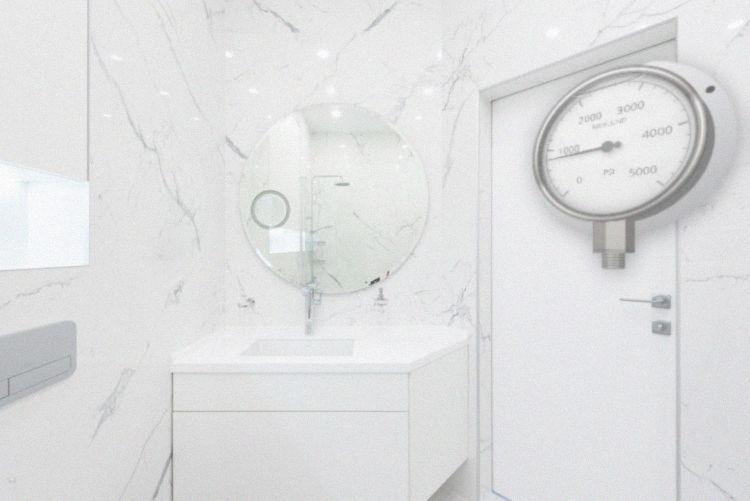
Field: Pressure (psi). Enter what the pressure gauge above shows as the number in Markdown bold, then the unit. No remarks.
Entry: **800** psi
